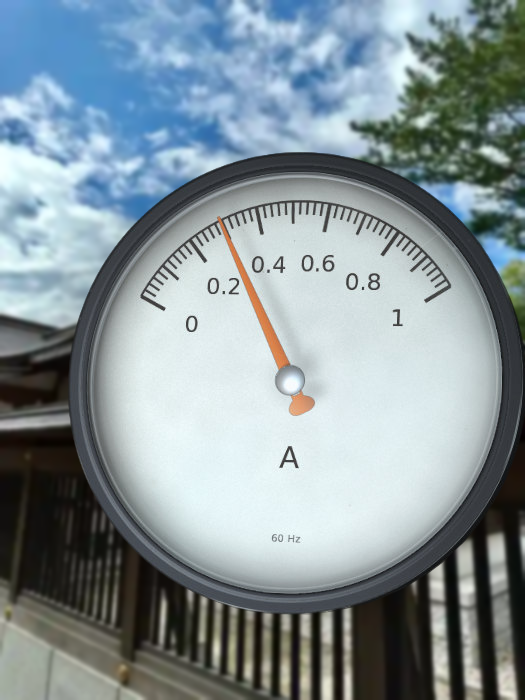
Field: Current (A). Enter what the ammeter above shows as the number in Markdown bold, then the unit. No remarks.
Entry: **0.3** A
